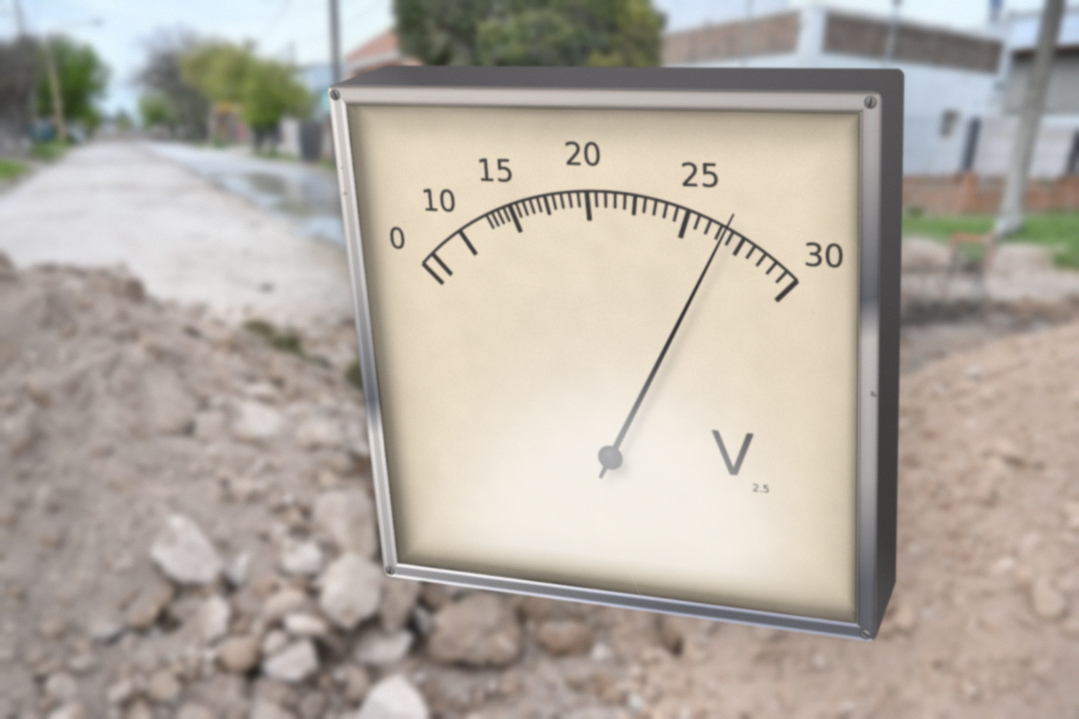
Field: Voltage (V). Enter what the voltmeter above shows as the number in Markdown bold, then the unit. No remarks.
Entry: **26.75** V
